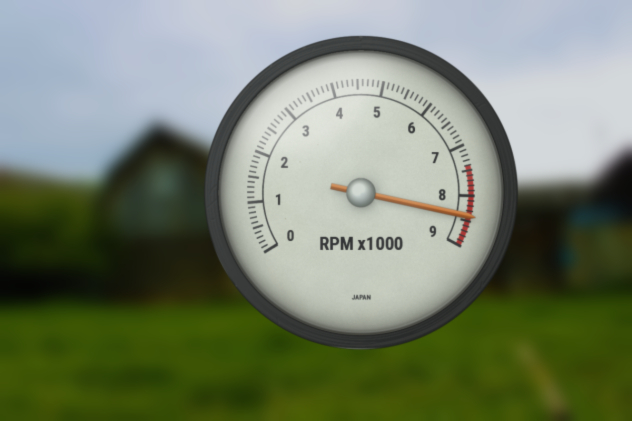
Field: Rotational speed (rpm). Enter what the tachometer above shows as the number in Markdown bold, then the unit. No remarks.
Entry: **8400** rpm
